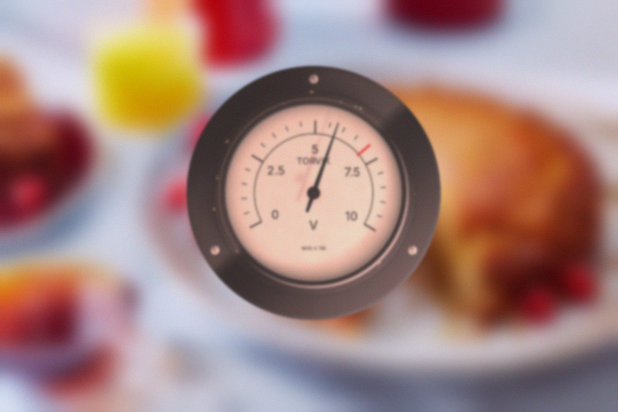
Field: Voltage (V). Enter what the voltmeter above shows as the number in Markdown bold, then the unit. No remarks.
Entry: **5.75** V
